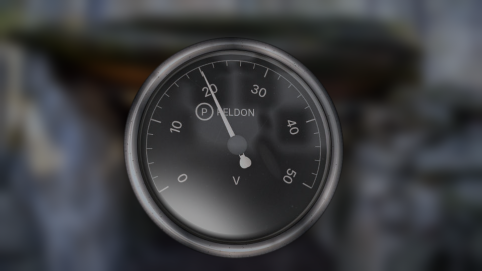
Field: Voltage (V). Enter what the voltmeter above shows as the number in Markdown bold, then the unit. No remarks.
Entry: **20** V
